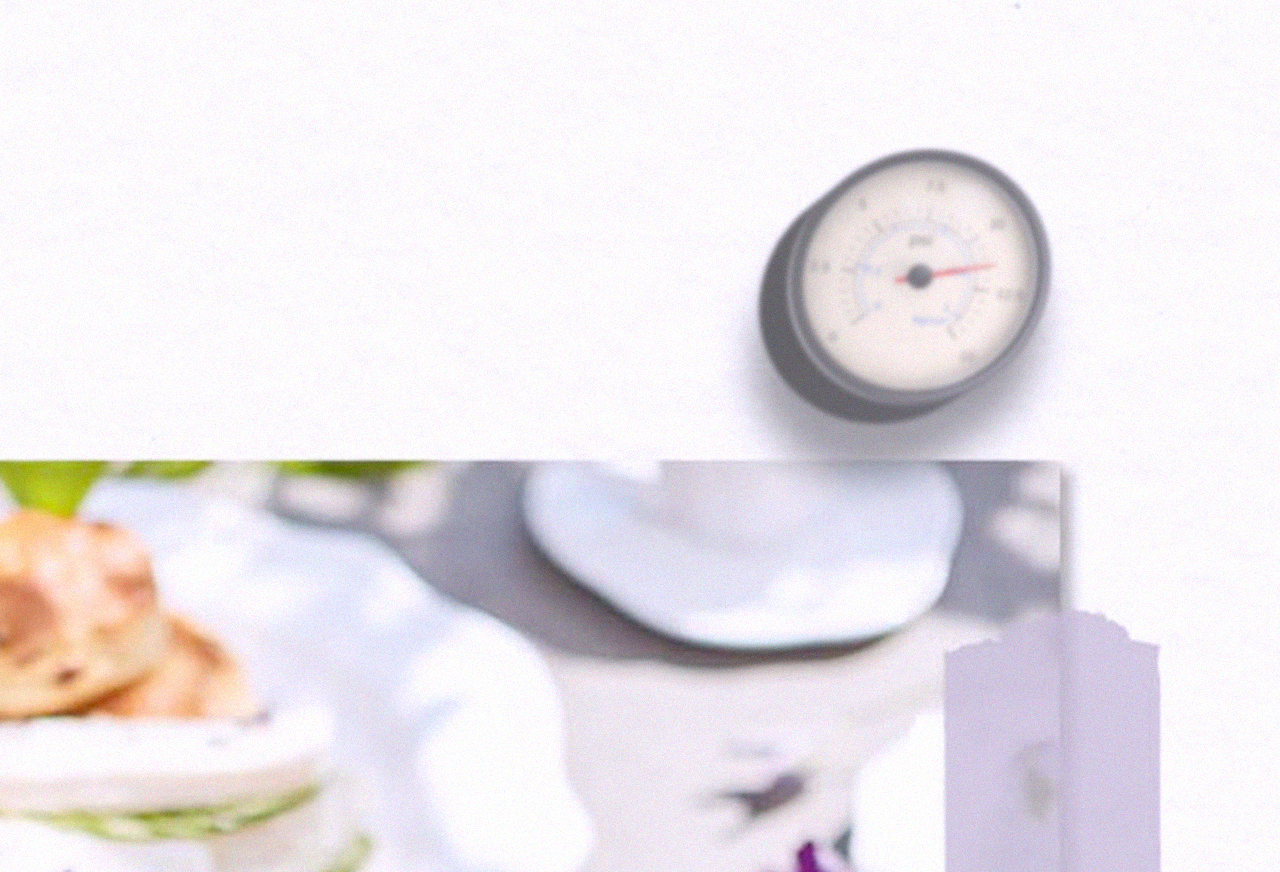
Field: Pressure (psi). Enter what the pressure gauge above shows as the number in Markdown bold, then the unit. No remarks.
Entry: **11.5** psi
